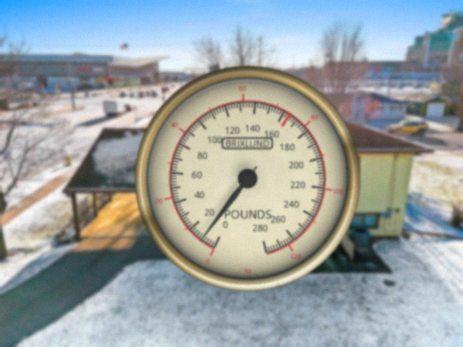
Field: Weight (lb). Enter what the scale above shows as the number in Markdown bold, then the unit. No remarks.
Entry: **10** lb
